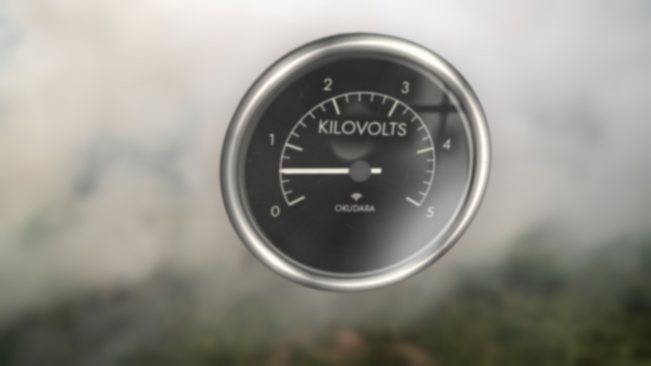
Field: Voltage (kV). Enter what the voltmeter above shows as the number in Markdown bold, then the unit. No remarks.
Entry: **0.6** kV
